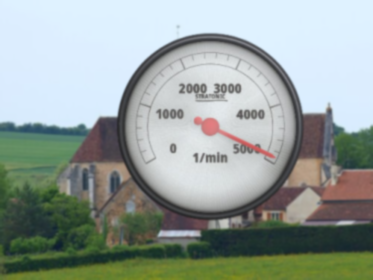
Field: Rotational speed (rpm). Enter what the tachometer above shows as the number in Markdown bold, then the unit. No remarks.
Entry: **4900** rpm
